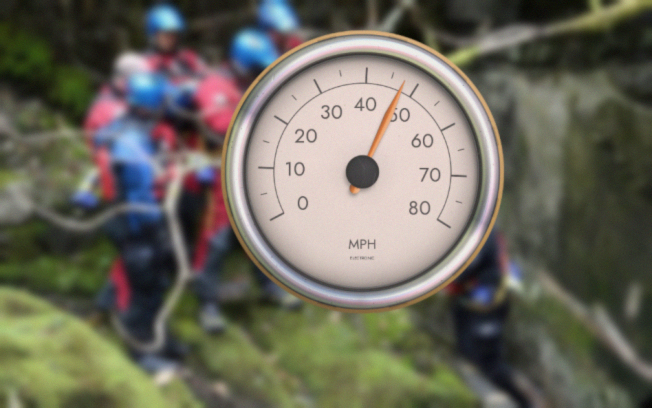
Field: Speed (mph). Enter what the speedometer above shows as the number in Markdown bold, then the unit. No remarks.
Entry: **47.5** mph
